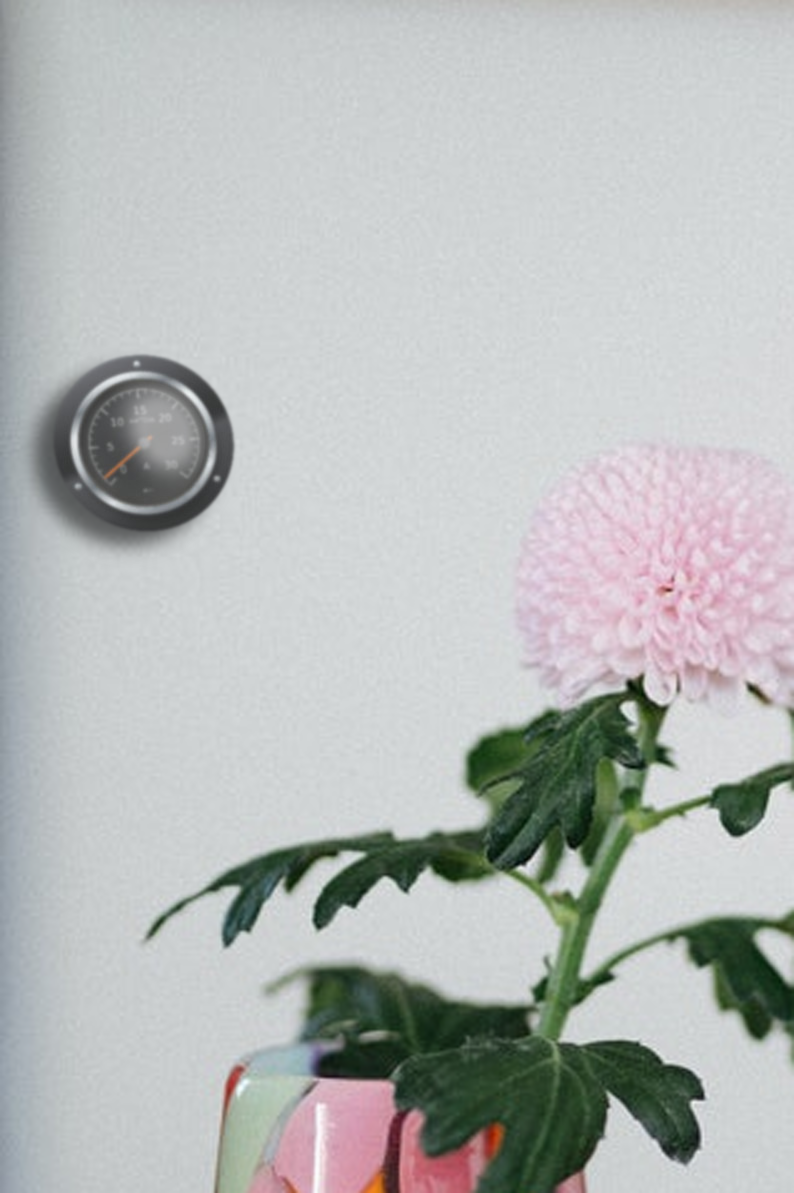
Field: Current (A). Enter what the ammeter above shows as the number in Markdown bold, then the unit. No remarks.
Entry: **1** A
